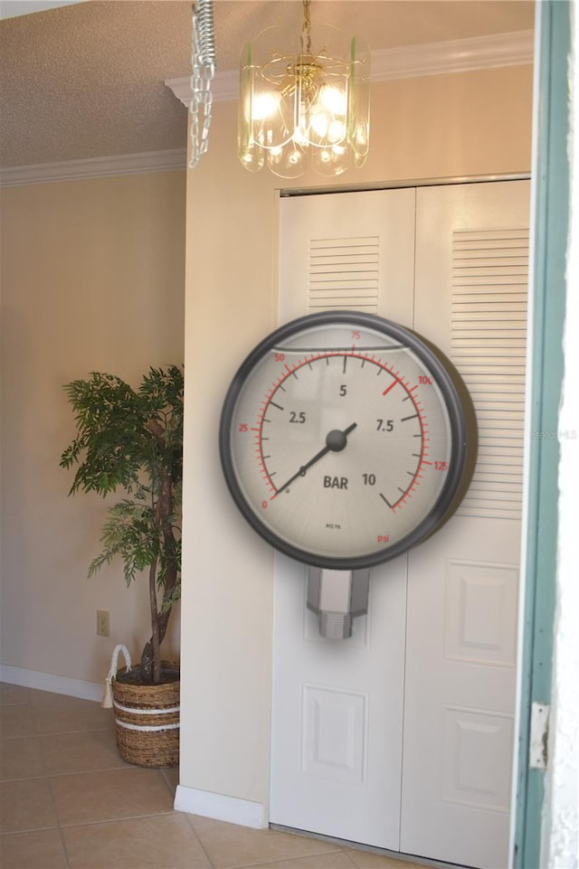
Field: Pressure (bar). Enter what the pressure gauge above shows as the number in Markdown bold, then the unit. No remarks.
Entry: **0** bar
